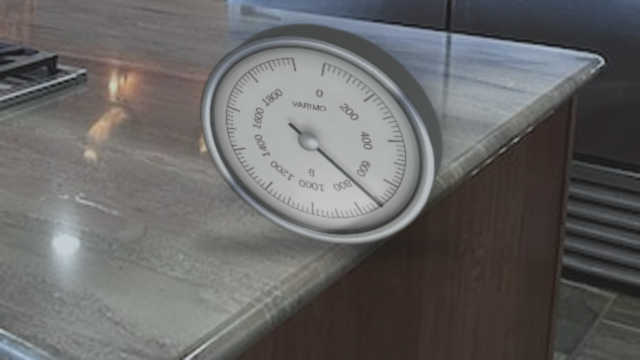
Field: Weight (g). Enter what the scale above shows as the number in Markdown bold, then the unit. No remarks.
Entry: **700** g
